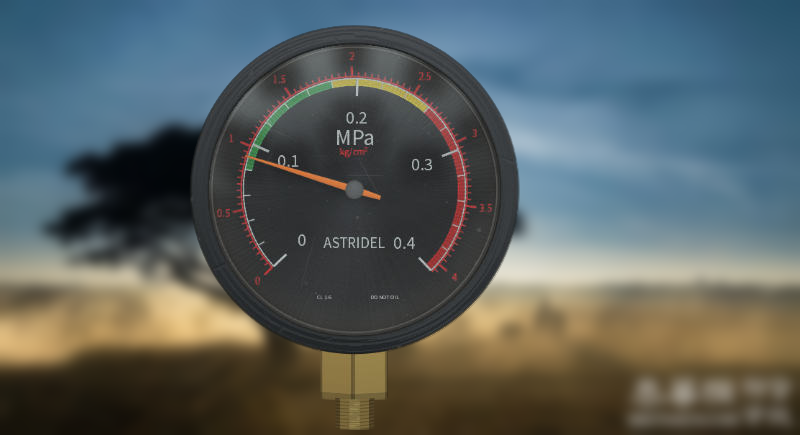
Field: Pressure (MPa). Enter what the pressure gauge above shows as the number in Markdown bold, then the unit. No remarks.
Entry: **0.09** MPa
